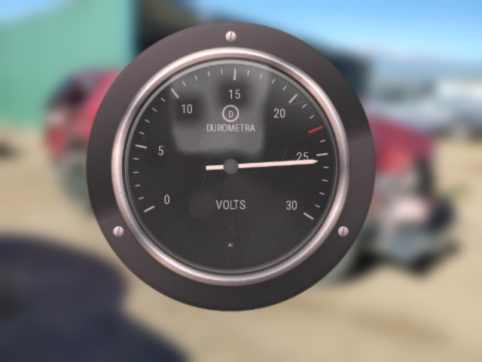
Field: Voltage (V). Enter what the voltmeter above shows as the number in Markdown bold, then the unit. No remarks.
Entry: **25.5** V
